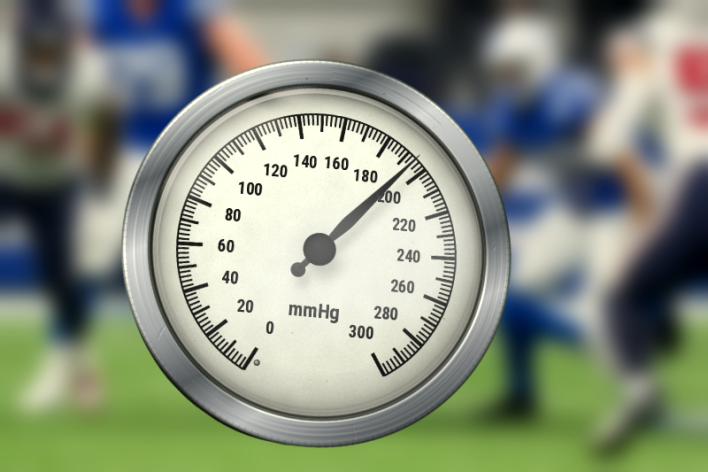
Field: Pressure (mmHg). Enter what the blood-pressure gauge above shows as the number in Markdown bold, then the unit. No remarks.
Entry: **194** mmHg
